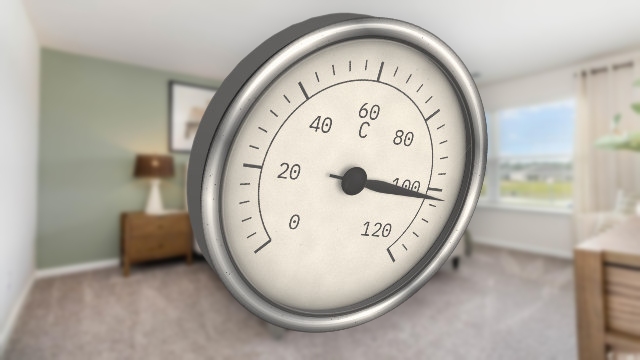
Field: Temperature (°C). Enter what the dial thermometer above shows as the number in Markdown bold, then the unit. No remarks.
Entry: **102** °C
